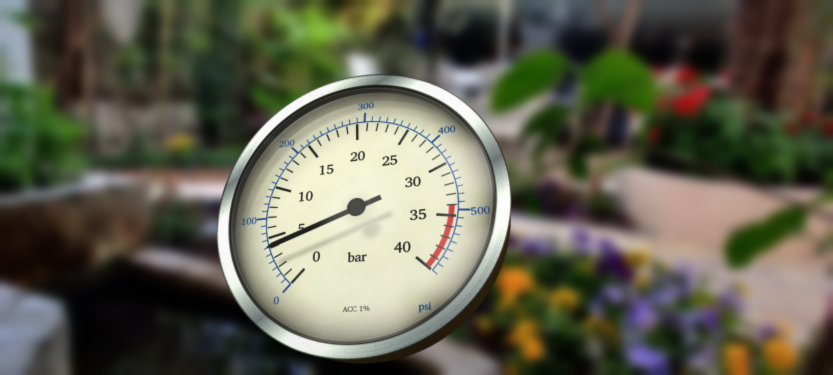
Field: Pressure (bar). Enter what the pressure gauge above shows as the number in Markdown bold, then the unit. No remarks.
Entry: **4** bar
